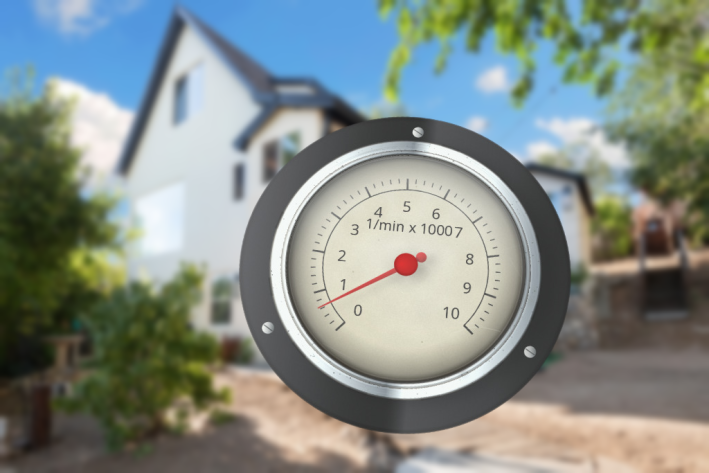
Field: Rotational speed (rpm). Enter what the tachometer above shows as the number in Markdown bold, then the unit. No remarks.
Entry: **600** rpm
